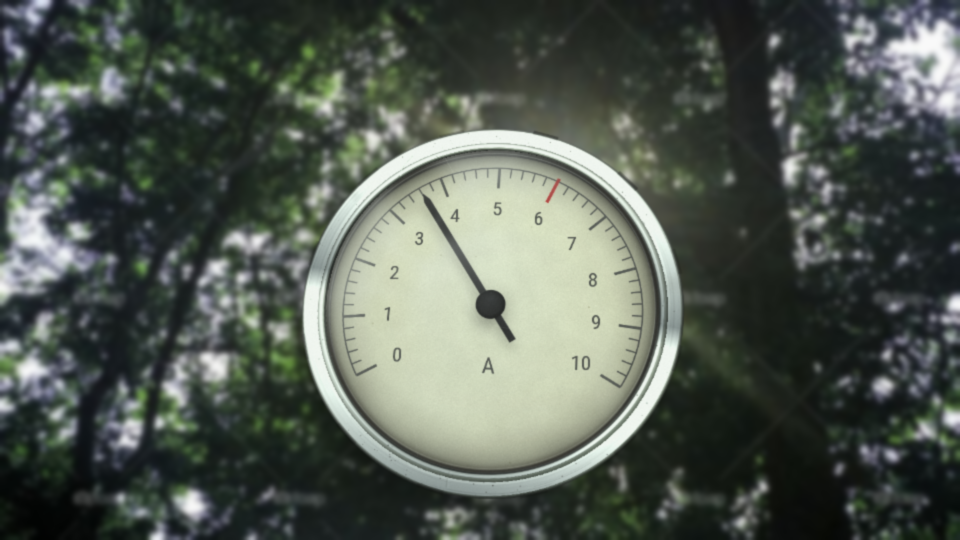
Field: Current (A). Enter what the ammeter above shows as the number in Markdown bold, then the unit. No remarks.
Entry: **3.6** A
